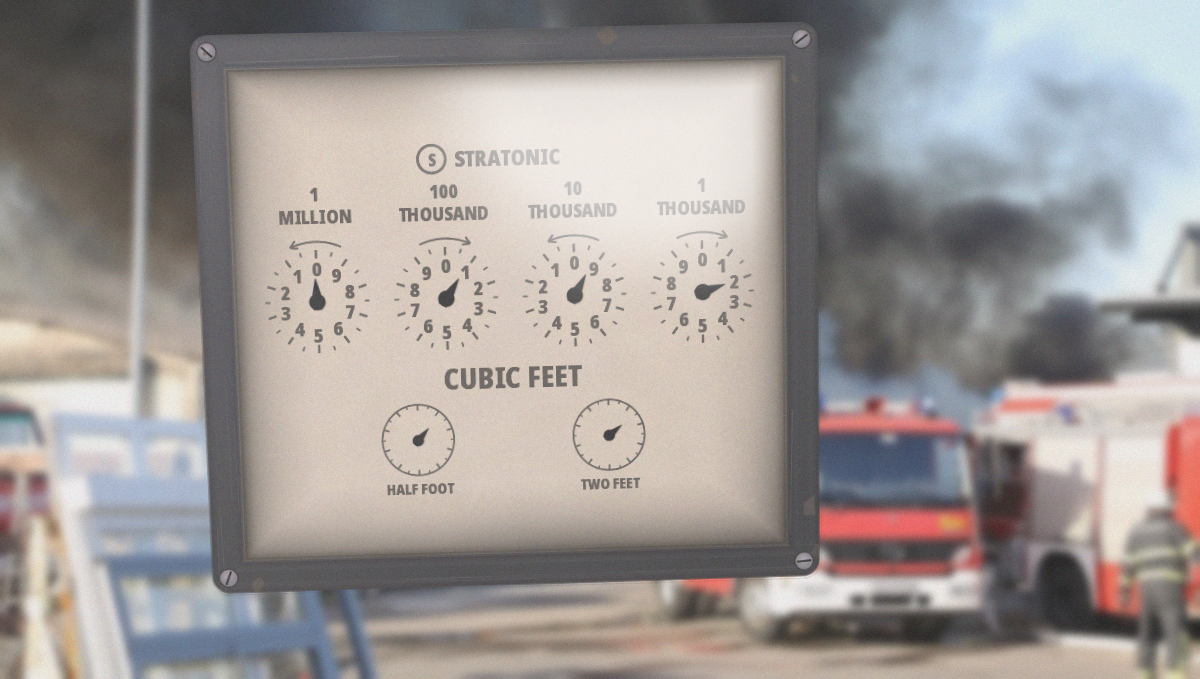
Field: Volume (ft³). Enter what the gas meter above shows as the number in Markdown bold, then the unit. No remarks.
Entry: **9200** ft³
